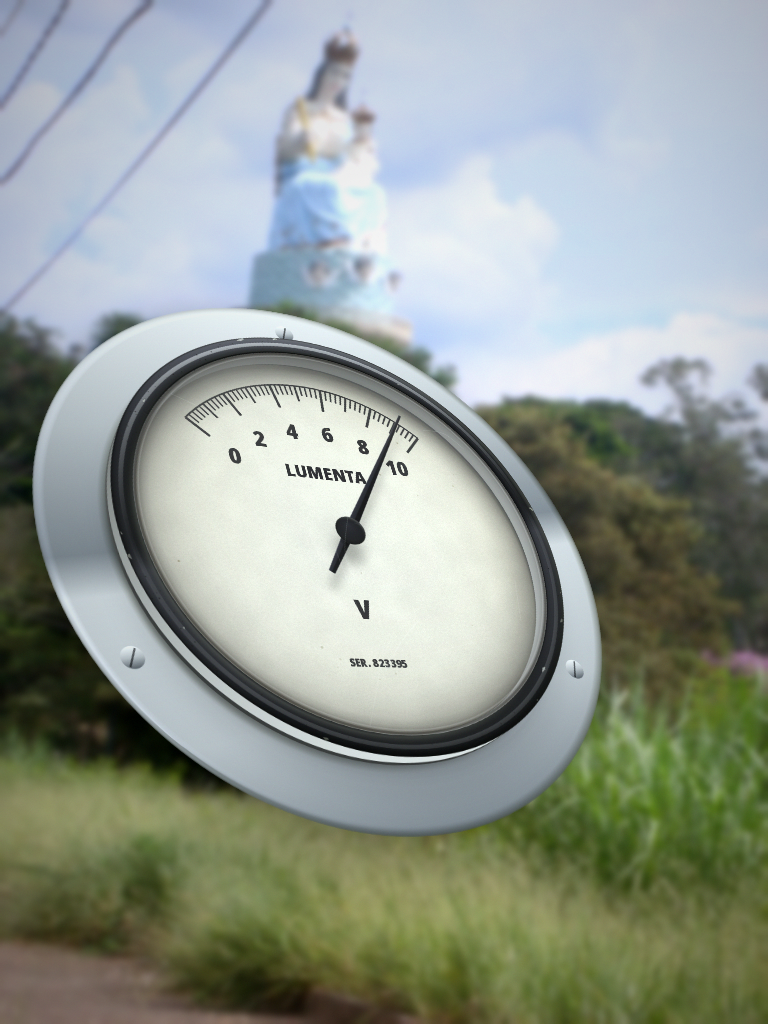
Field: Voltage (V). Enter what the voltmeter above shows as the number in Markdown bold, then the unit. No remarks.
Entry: **9** V
